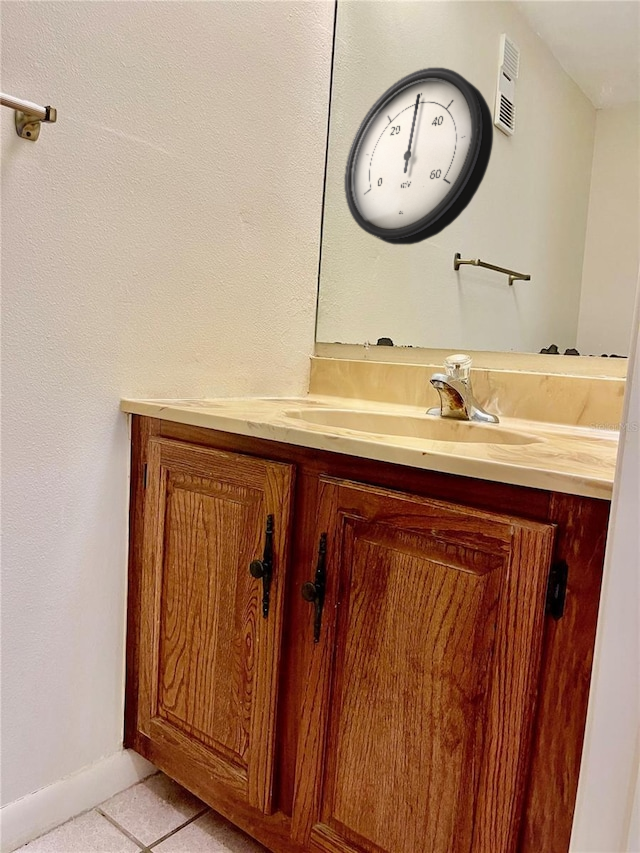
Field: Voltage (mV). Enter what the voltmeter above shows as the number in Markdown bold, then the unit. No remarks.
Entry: **30** mV
